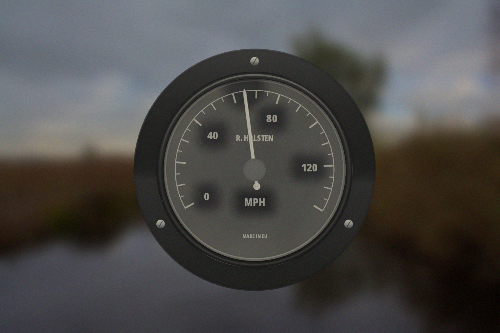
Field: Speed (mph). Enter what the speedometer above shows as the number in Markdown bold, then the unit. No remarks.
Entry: **65** mph
